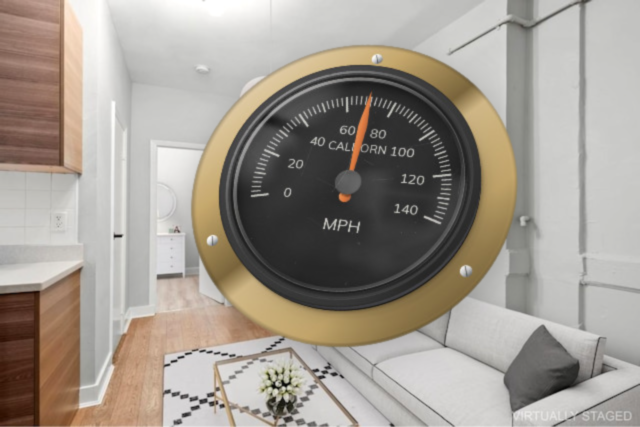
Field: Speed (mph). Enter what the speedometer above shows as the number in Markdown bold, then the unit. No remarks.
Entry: **70** mph
